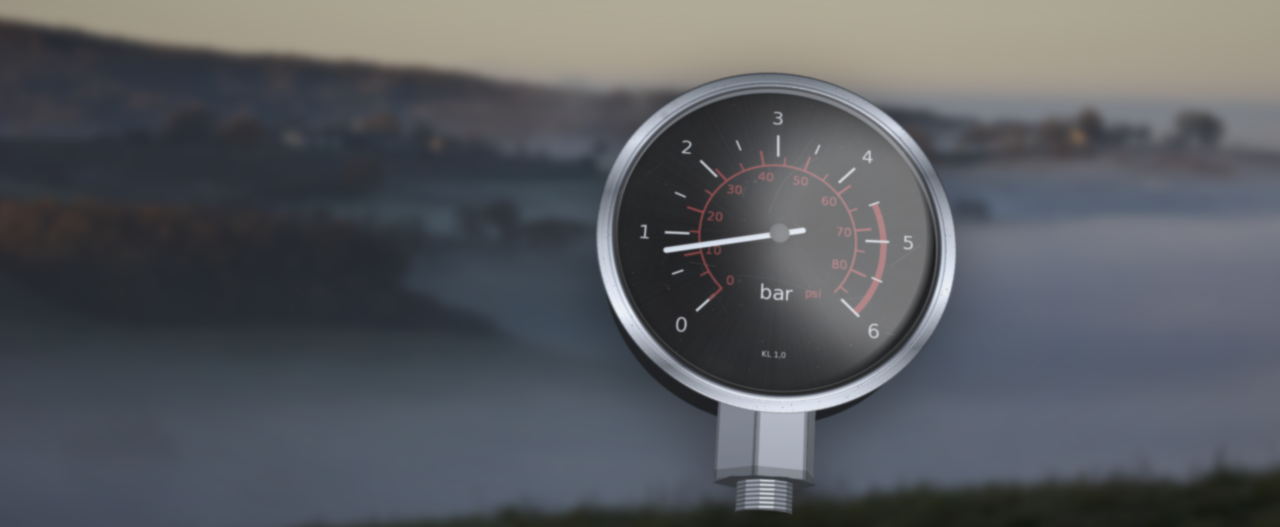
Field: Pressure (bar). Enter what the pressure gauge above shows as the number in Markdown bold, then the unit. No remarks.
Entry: **0.75** bar
